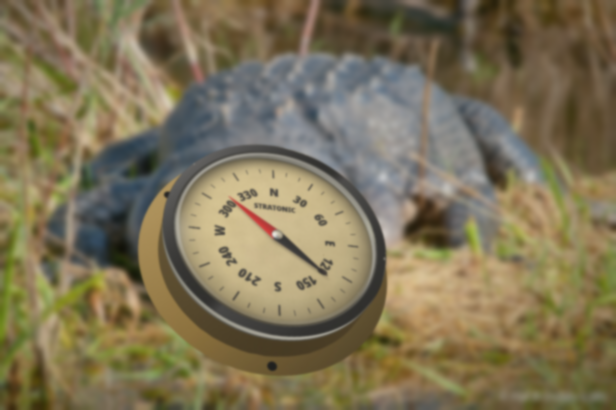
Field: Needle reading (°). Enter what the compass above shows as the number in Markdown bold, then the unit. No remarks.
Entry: **310** °
